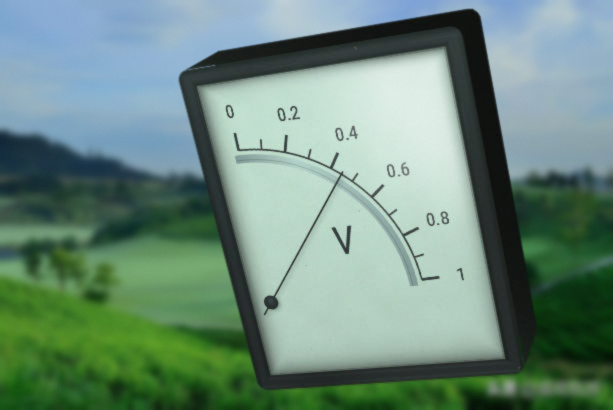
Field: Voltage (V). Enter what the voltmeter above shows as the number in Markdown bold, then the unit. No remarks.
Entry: **0.45** V
